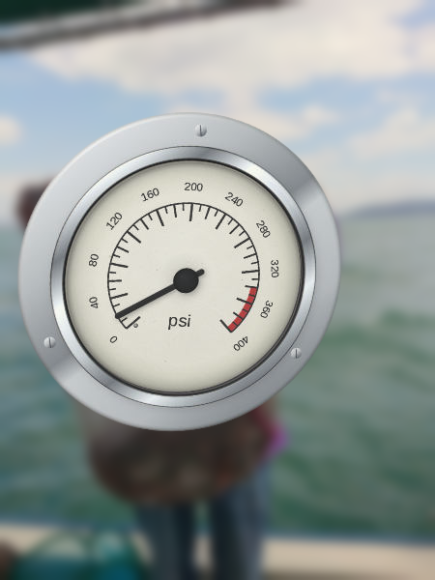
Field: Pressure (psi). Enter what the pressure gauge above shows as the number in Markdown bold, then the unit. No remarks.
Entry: **20** psi
